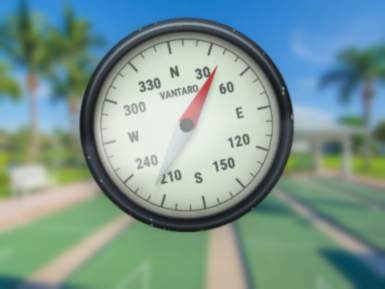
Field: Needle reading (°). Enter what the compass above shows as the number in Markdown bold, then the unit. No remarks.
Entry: **40** °
